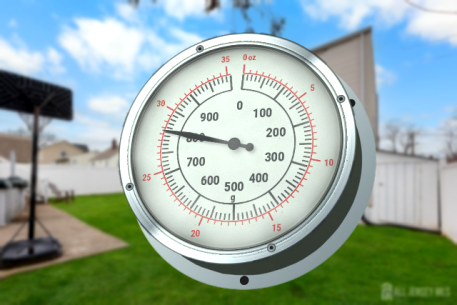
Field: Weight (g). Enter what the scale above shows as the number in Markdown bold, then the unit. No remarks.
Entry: **800** g
